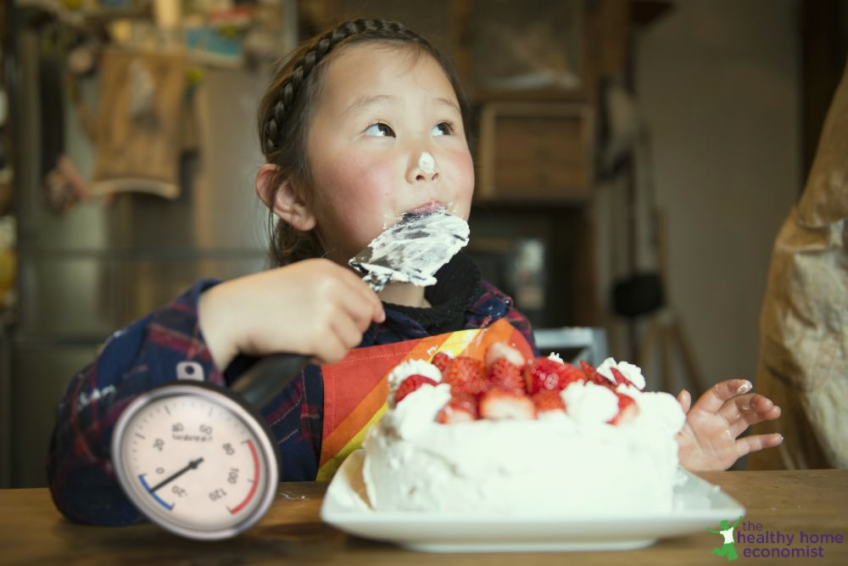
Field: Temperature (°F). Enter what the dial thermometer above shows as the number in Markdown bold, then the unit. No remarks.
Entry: **-8** °F
